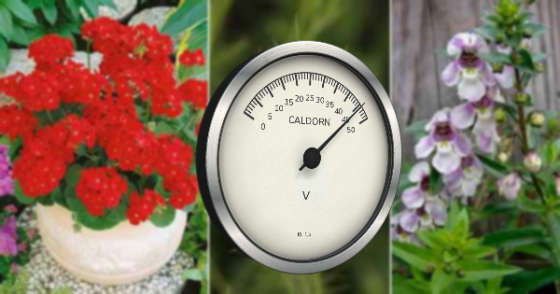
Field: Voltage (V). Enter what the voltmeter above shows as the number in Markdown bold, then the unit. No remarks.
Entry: **45** V
